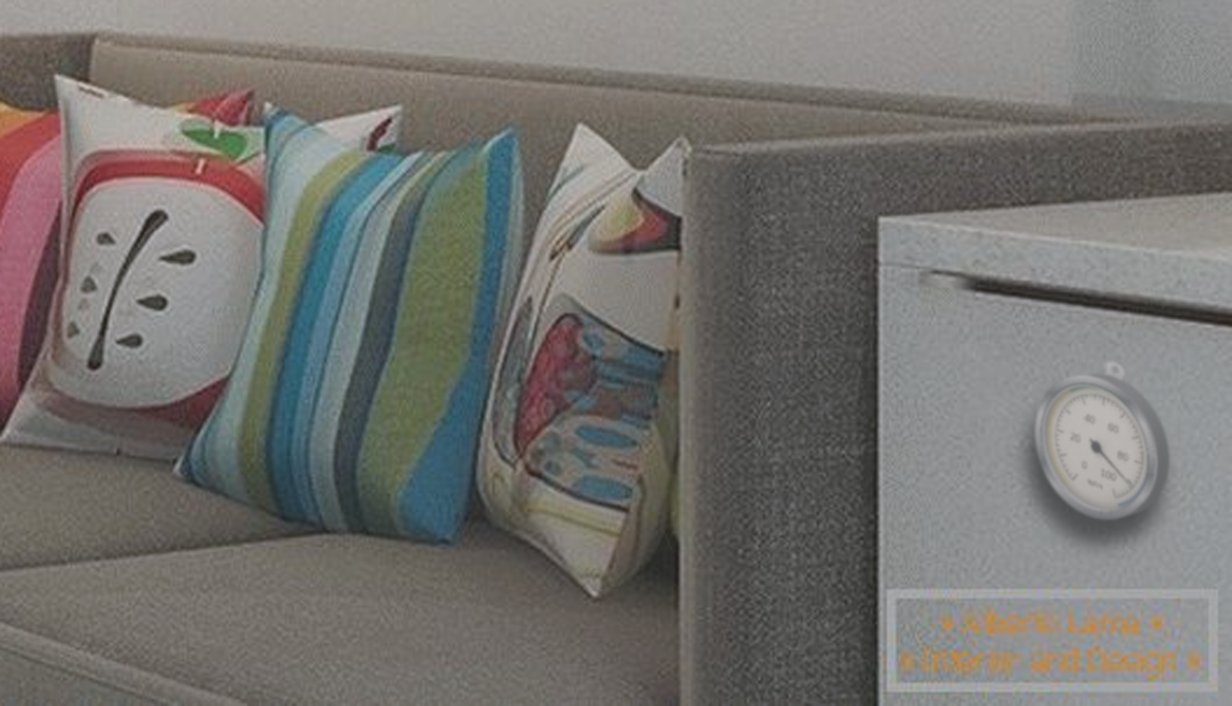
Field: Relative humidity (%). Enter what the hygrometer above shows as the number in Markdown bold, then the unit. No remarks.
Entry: **90** %
